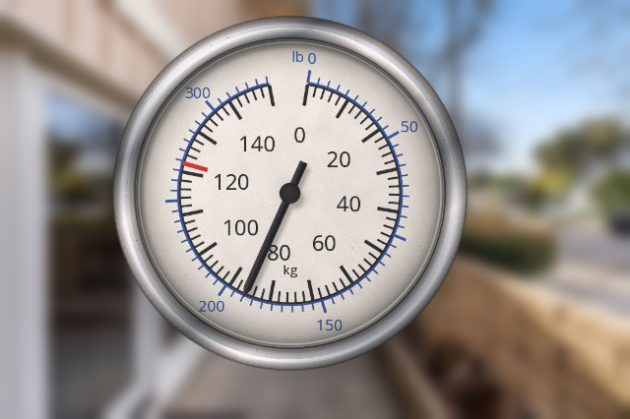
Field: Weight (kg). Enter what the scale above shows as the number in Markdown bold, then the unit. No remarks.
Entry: **86** kg
